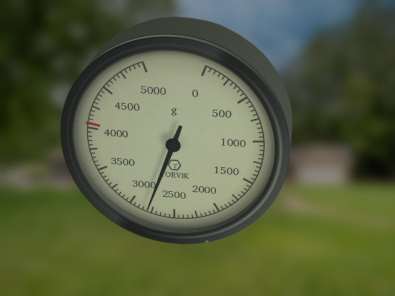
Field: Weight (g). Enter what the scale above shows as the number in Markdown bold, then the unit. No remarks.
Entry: **2800** g
